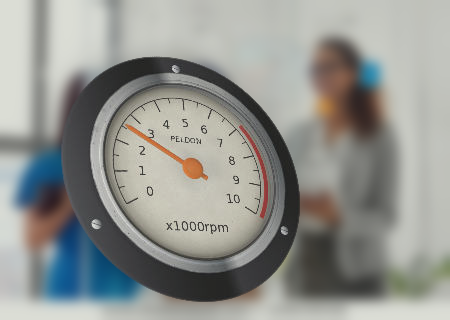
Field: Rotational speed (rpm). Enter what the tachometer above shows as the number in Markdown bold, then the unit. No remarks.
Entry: **2500** rpm
